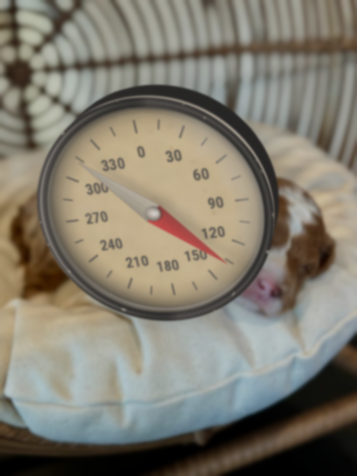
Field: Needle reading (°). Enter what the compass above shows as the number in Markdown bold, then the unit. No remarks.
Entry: **135** °
